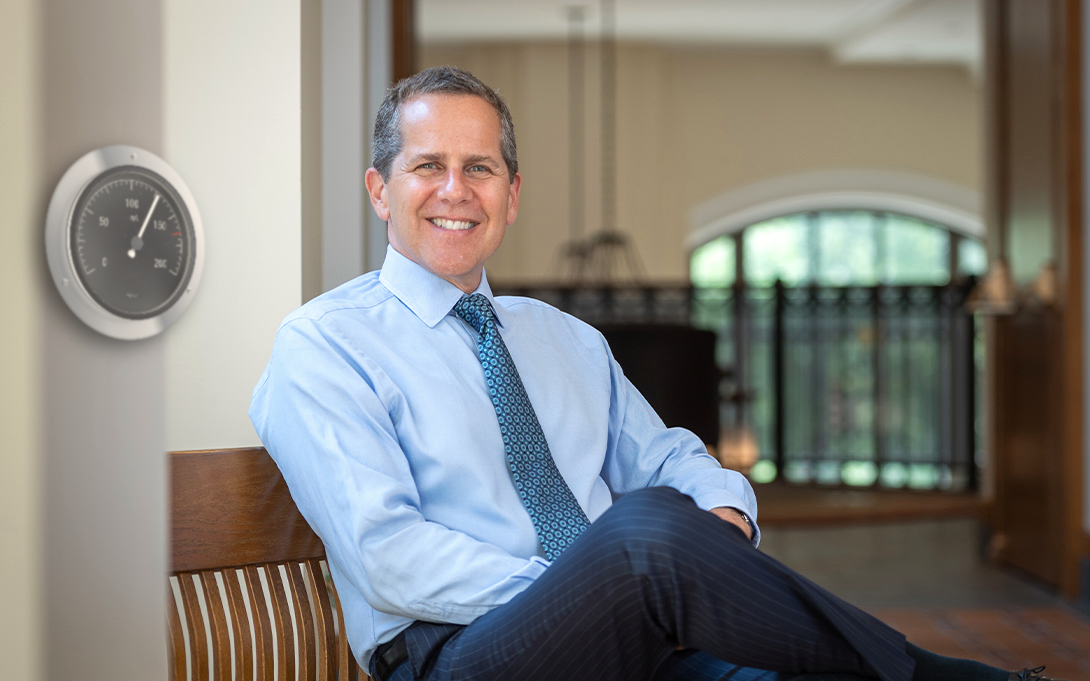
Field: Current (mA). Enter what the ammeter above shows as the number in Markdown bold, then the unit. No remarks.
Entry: **125** mA
